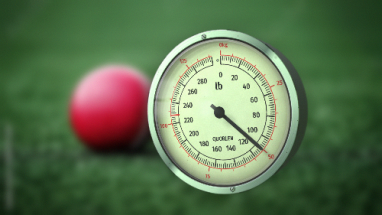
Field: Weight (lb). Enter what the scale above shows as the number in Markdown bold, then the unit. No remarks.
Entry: **110** lb
